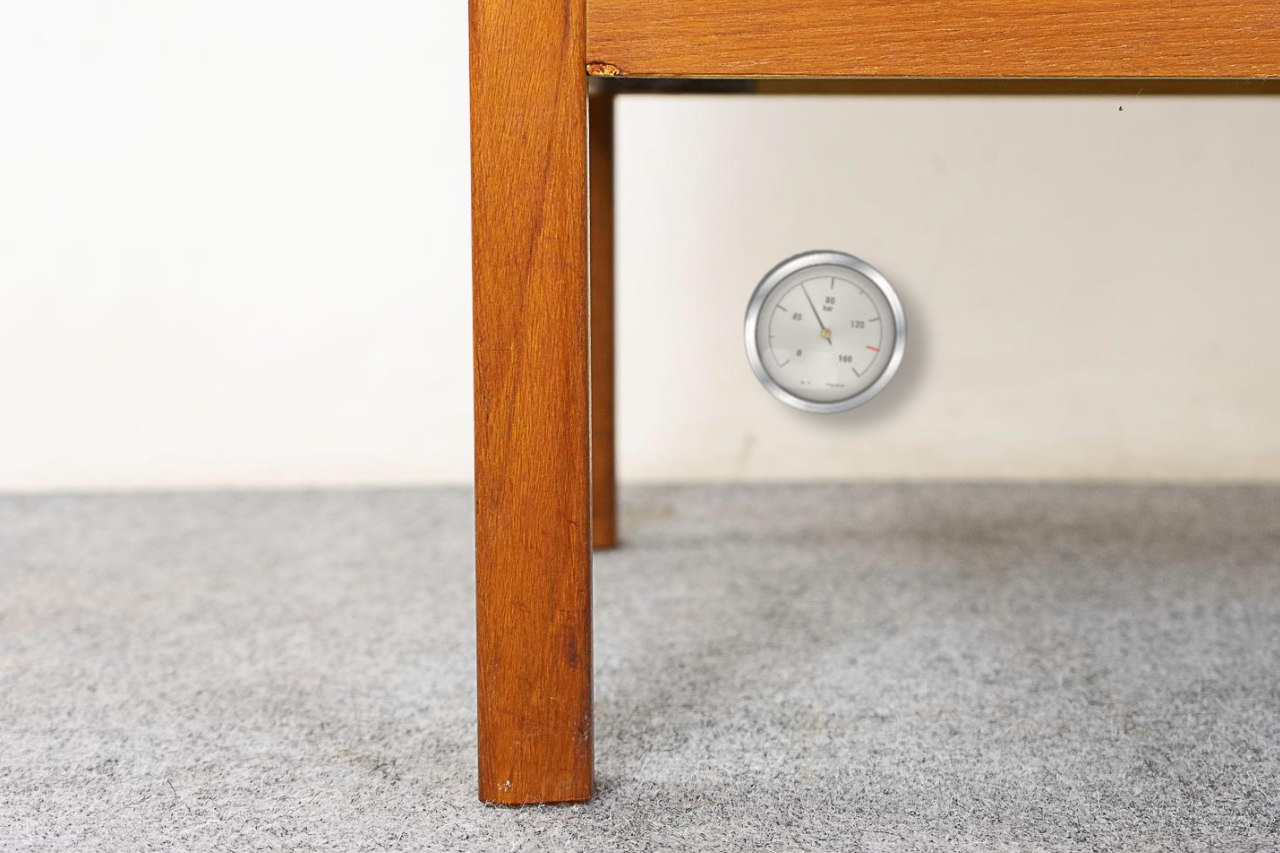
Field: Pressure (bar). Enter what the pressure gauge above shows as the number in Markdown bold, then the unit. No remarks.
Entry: **60** bar
